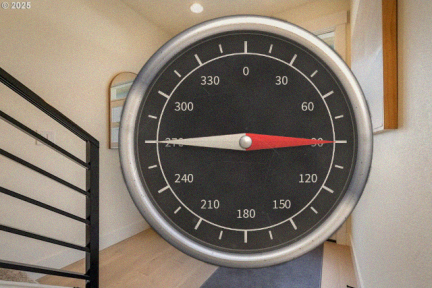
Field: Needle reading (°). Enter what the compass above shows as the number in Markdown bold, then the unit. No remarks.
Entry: **90** °
